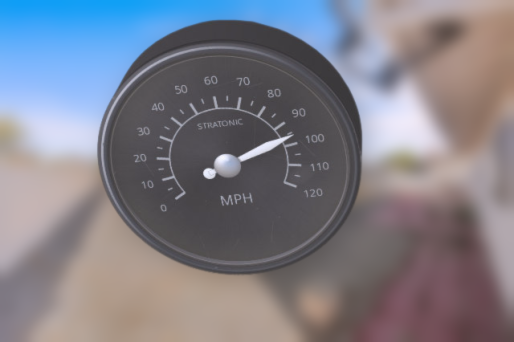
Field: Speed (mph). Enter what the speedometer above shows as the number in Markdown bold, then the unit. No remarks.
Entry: **95** mph
